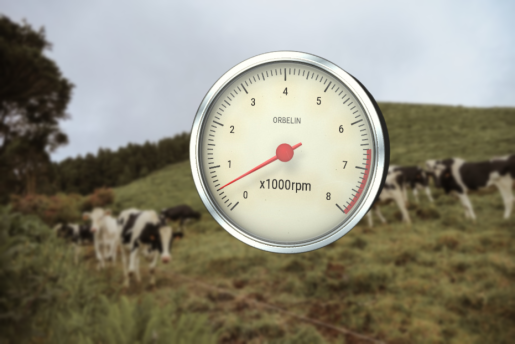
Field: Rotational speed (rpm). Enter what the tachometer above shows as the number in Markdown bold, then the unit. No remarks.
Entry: **500** rpm
